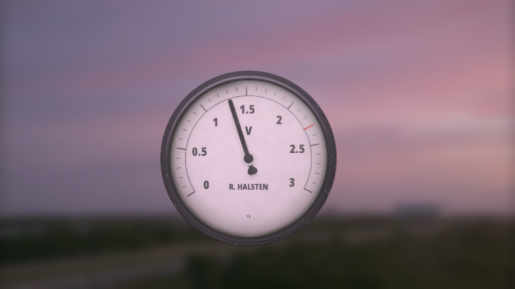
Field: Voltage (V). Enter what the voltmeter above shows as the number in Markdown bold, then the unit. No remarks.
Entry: **1.3** V
